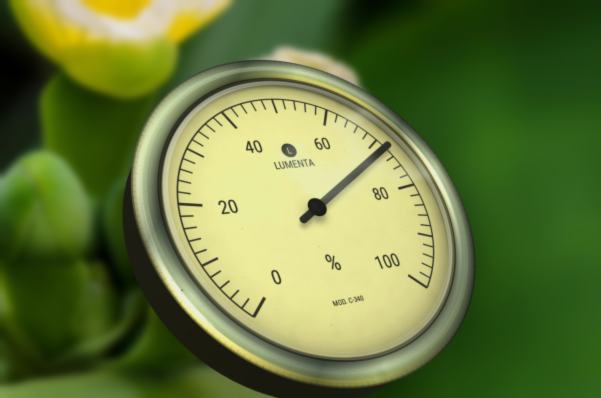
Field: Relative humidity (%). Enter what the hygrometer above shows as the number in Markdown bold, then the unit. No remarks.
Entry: **72** %
